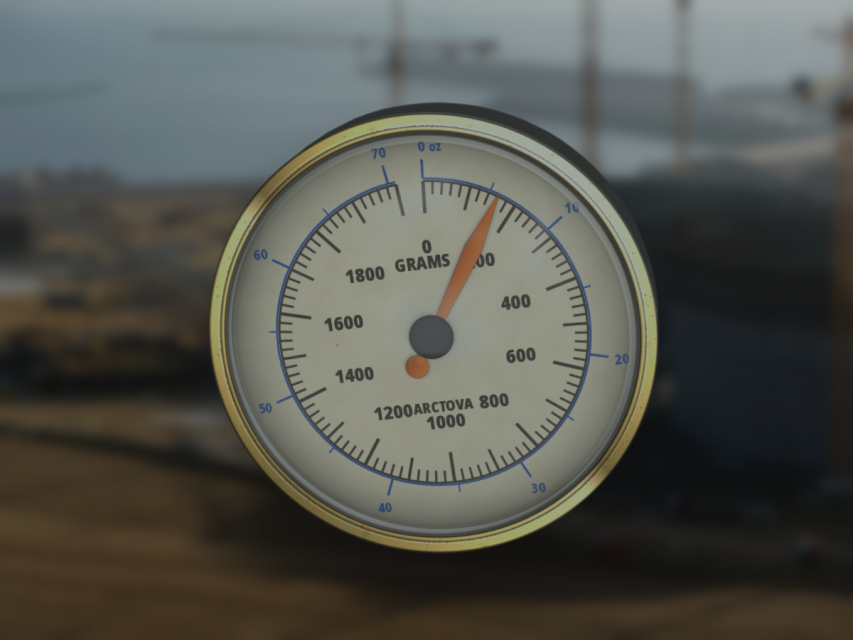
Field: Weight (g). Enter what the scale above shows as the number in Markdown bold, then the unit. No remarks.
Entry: **160** g
